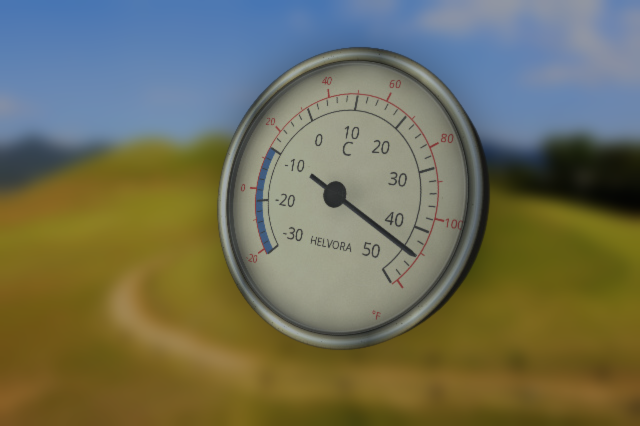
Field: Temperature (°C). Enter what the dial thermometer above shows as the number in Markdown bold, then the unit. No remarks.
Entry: **44** °C
